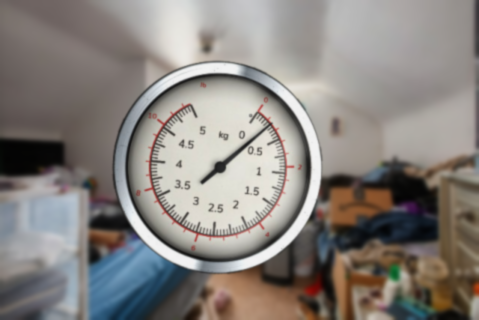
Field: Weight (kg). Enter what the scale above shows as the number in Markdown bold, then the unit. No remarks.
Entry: **0.25** kg
